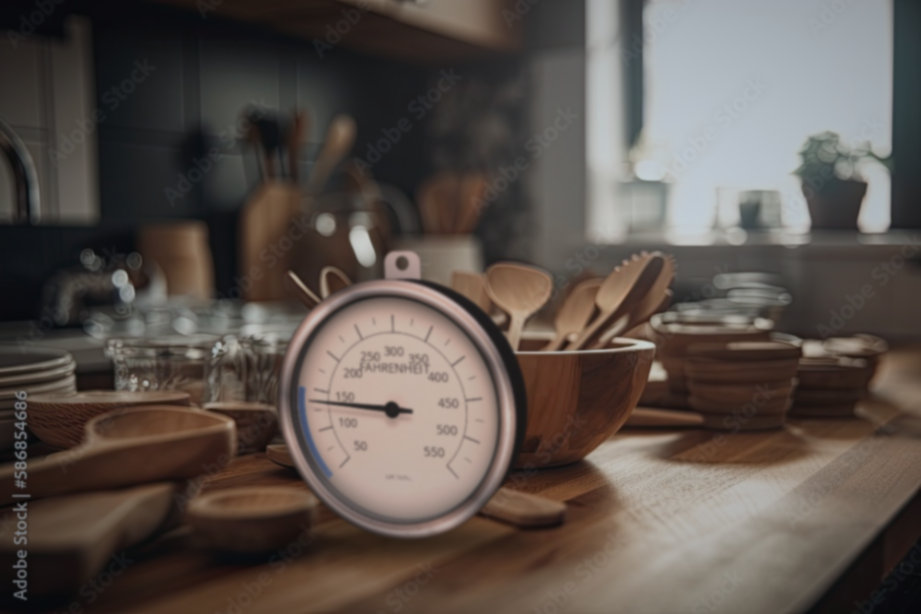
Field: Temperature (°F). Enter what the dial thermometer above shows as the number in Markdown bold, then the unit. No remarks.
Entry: **137.5** °F
